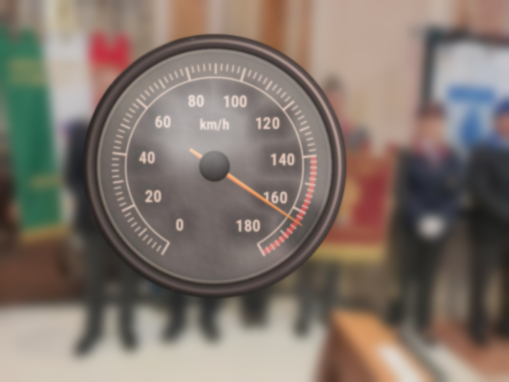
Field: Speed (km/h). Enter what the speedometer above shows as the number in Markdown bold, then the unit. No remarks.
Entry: **164** km/h
